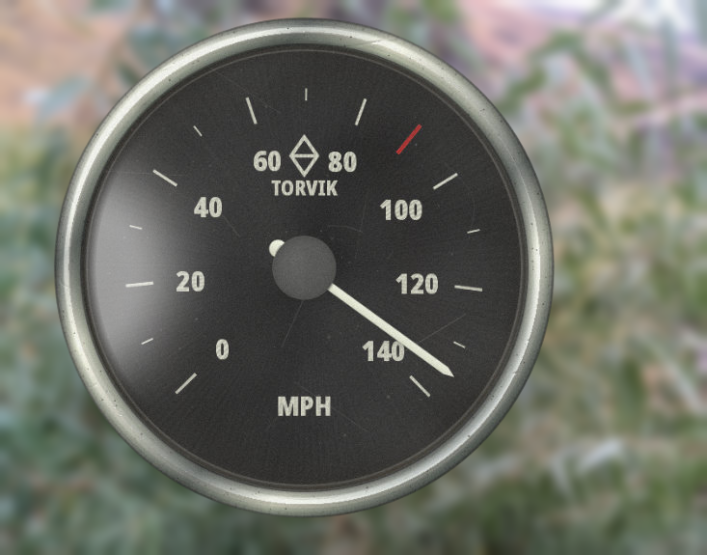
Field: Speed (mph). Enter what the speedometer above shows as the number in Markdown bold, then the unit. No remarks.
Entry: **135** mph
